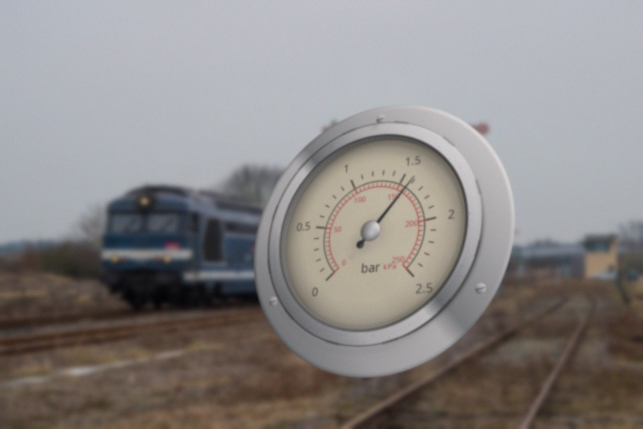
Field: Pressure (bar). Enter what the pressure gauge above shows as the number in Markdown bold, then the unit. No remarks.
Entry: **1.6** bar
